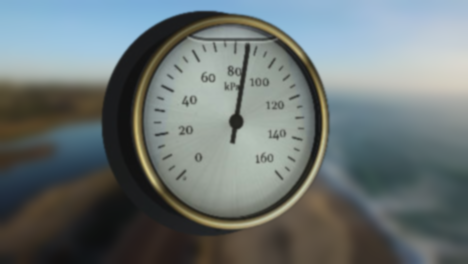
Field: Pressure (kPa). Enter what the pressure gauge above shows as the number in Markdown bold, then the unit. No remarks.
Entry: **85** kPa
